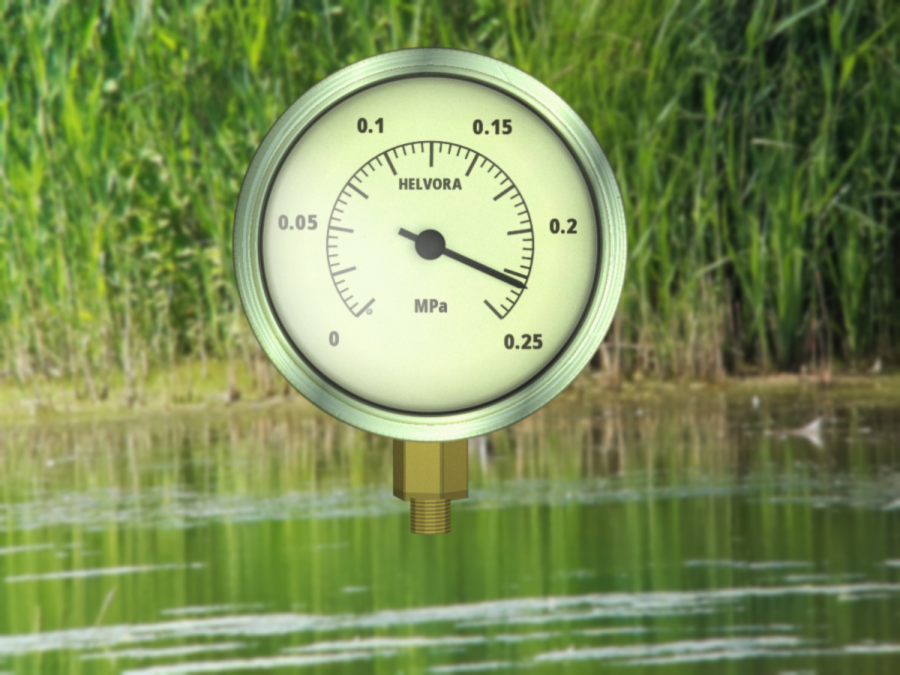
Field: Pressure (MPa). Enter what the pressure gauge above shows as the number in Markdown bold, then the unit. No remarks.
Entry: **0.23** MPa
